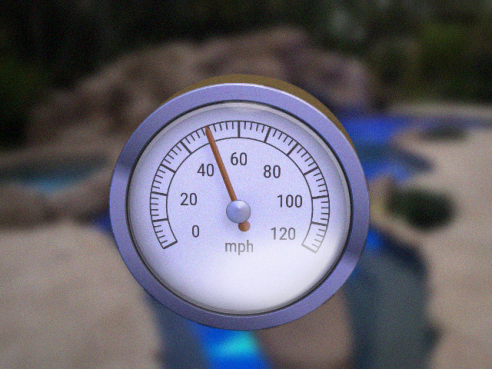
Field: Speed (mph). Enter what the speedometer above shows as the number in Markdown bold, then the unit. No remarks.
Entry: **50** mph
